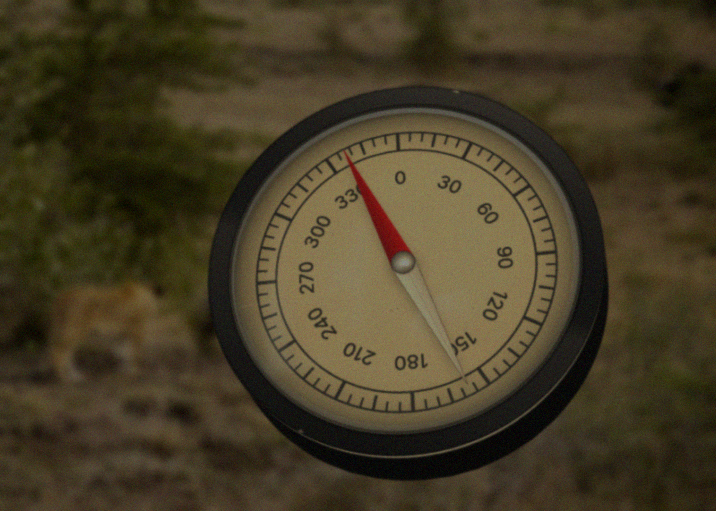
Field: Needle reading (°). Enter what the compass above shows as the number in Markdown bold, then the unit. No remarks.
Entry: **337.5** °
